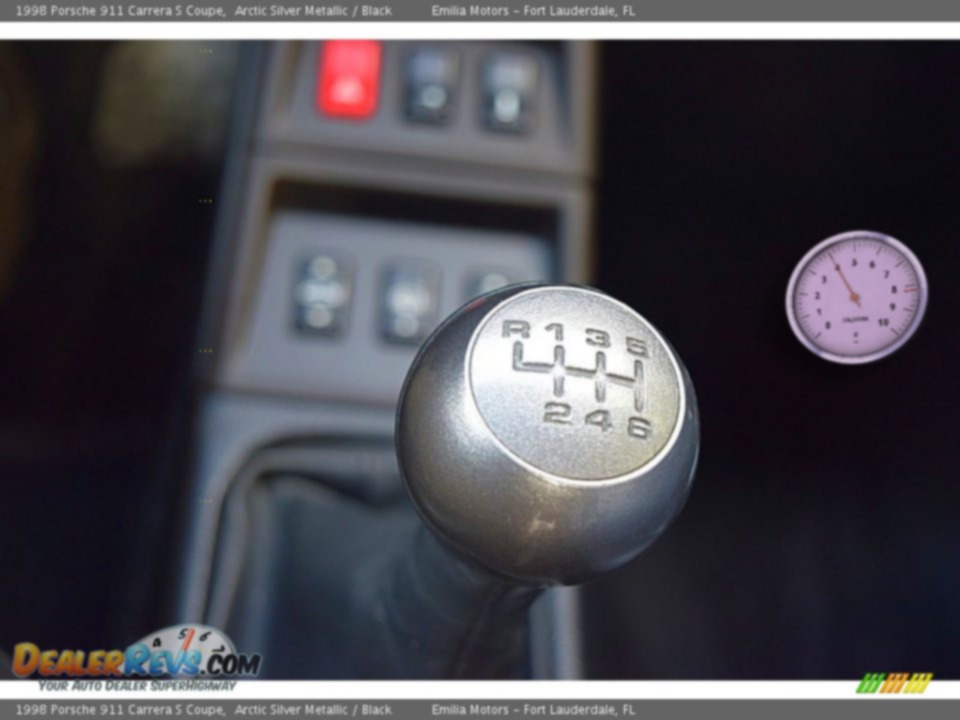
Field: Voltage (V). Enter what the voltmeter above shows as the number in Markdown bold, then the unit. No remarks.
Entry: **4** V
